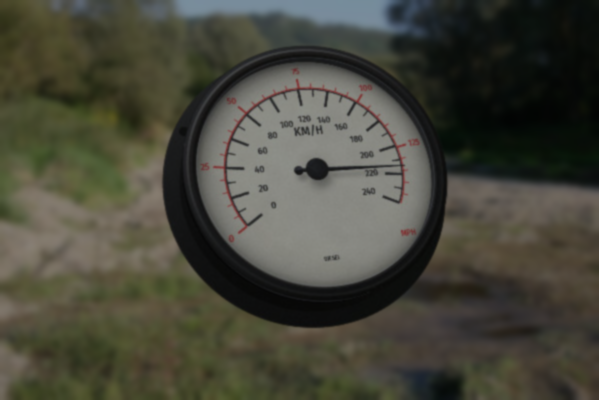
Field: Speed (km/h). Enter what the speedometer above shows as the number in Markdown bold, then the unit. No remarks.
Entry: **215** km/h
